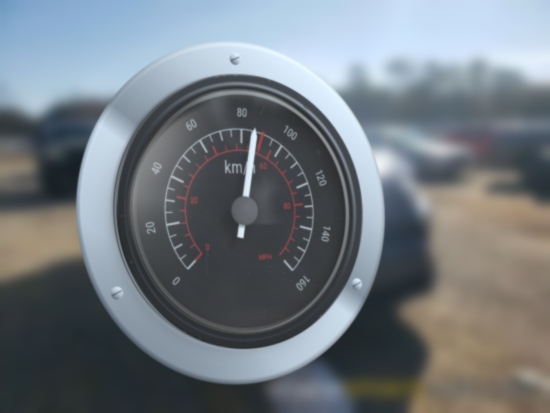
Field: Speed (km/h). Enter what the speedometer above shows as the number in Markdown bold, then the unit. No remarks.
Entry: **85** km/h
